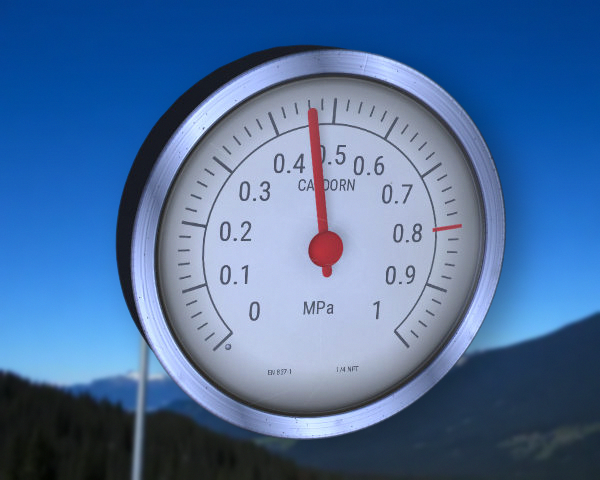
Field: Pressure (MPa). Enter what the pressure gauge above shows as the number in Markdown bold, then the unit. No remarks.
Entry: **0.46** MPa
